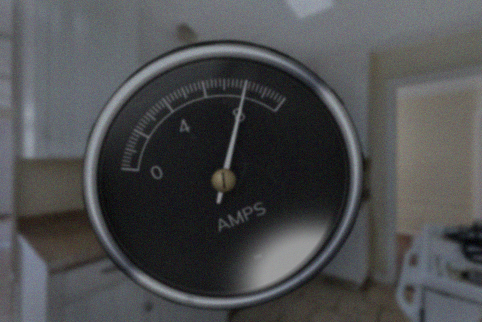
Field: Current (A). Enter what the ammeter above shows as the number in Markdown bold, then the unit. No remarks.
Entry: **8** A
